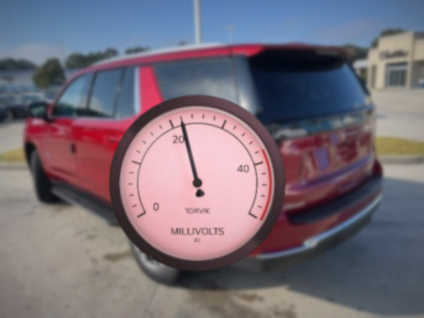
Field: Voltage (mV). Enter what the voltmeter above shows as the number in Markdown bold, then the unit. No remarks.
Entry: **22** mV
